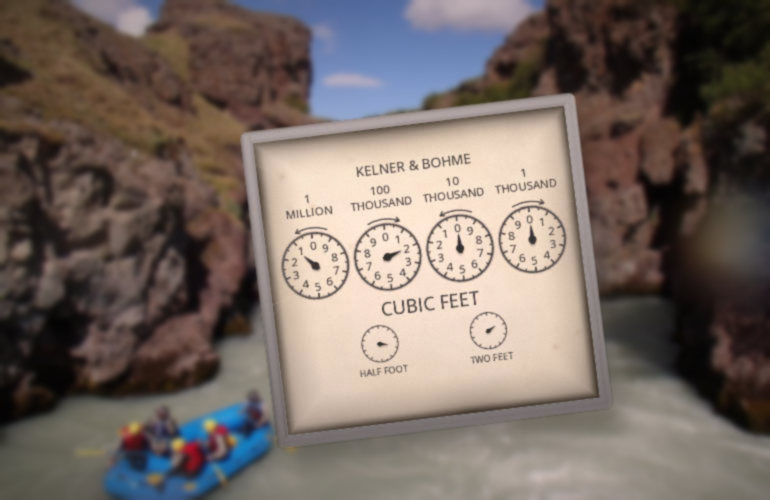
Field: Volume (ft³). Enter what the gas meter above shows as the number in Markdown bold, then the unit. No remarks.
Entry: **120000** ft³
